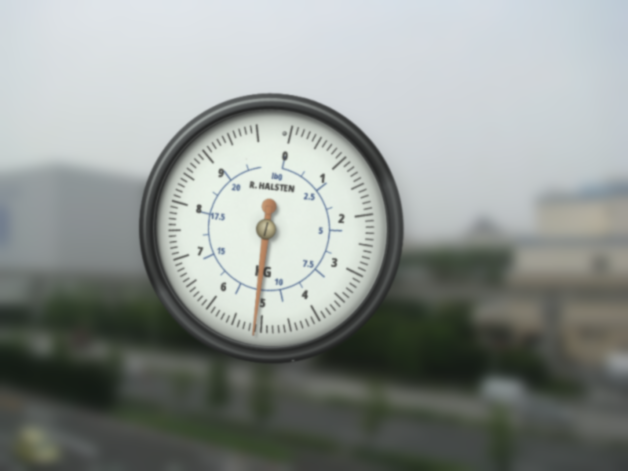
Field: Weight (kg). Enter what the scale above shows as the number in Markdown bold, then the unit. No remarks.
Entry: **5.1** kg
